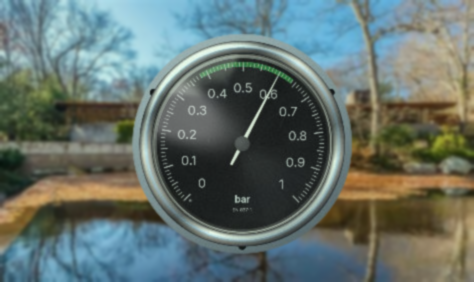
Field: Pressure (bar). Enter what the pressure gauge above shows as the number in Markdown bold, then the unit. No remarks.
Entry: **0.6** bar
